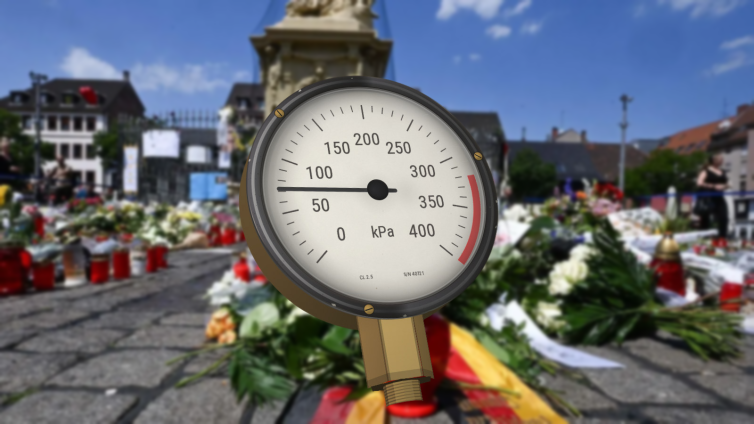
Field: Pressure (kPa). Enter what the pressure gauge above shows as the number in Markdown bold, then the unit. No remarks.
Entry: **70** kPa
